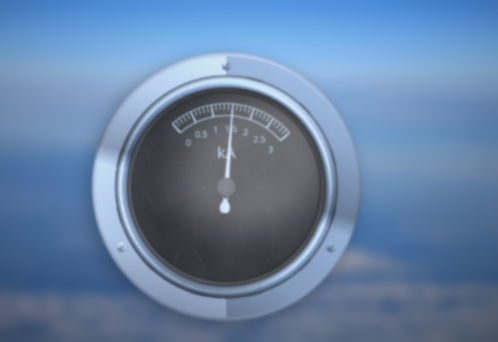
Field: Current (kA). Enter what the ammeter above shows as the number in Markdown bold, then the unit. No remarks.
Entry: **1.5** kA
